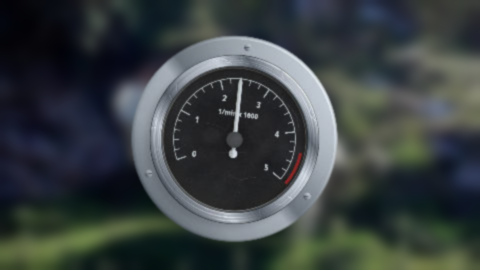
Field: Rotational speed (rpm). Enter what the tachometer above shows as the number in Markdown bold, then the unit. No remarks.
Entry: **2400** rpm
